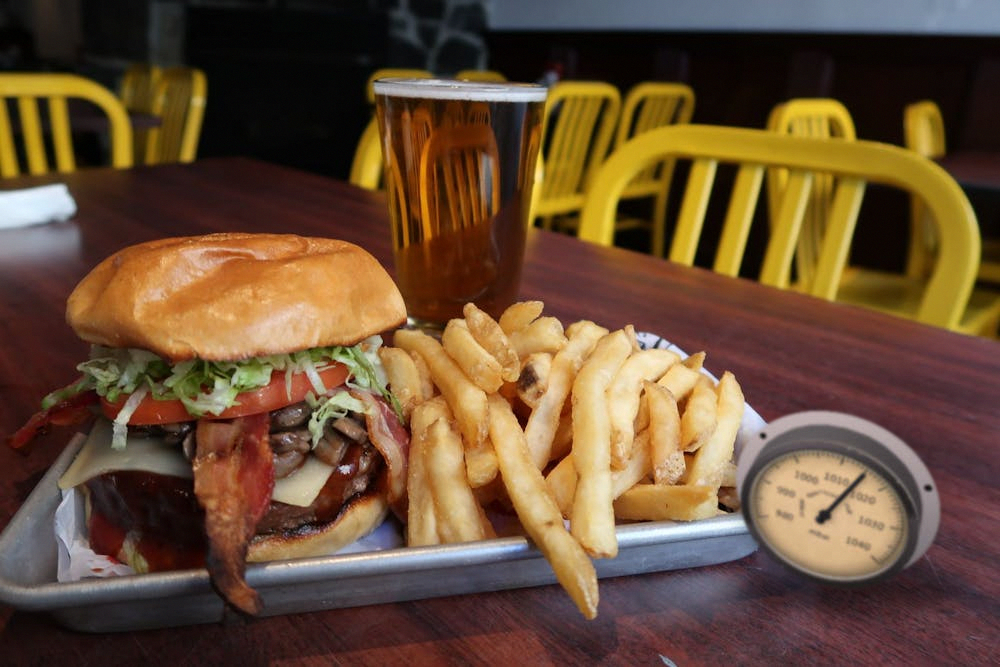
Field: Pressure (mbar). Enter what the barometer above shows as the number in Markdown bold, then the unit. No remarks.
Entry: **1015** mbar
